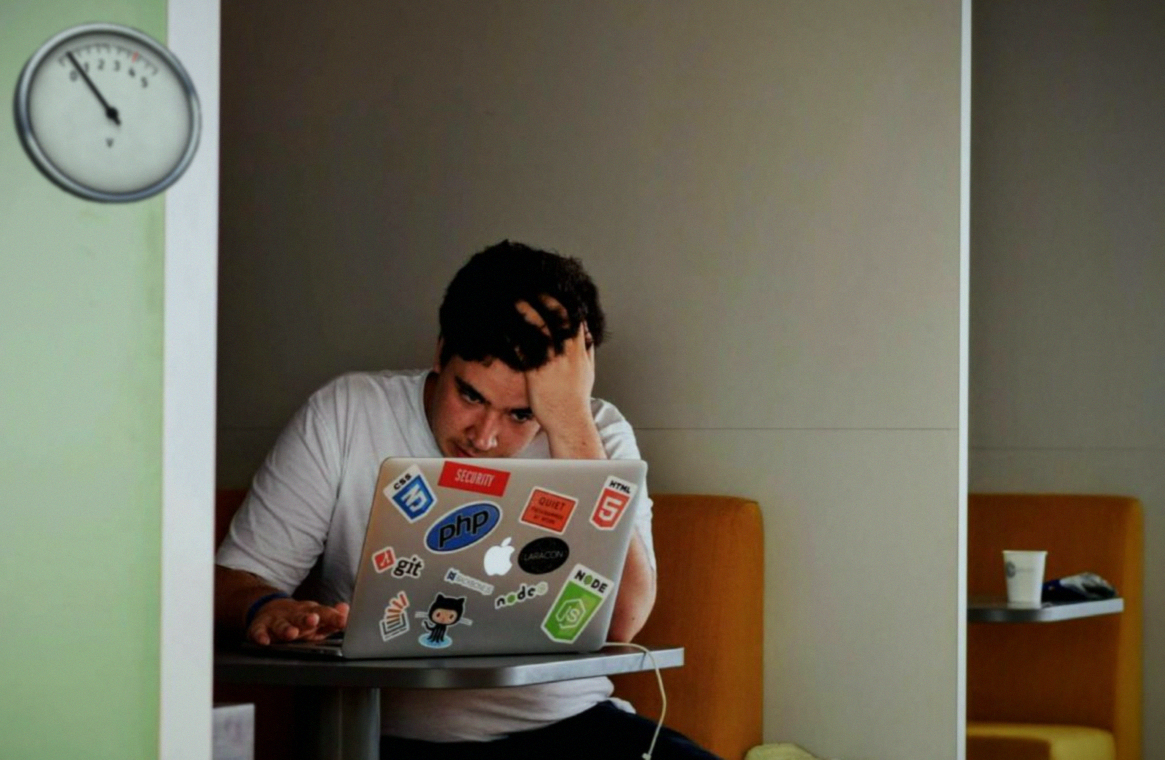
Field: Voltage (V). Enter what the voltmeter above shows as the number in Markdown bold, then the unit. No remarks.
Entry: **0.5** V
